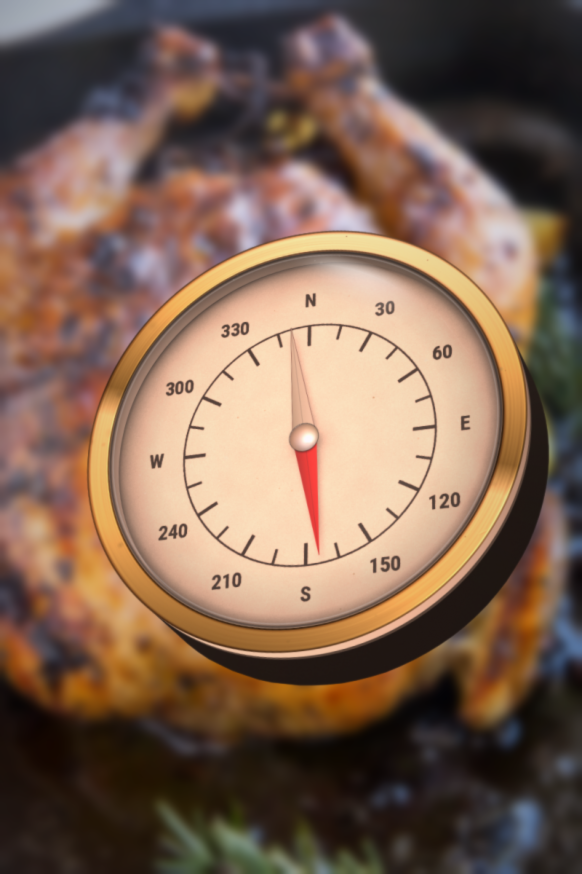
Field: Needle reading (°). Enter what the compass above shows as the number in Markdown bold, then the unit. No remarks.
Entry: **172.5** °
